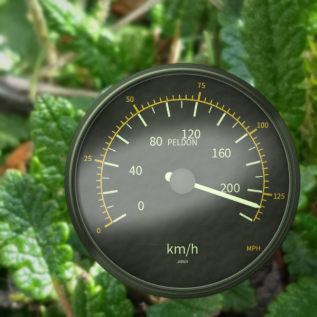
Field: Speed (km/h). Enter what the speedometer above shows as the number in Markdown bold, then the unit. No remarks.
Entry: **210** km/h
